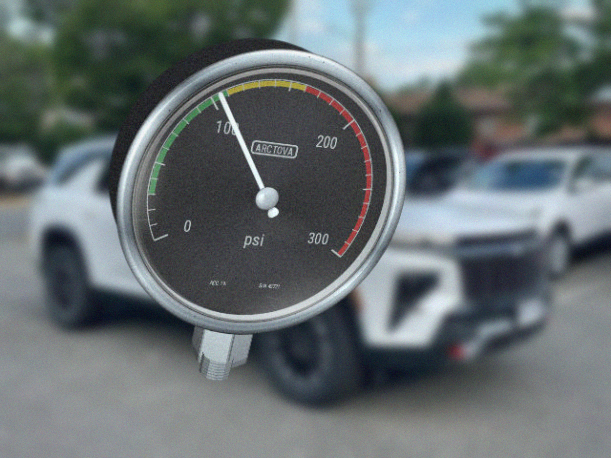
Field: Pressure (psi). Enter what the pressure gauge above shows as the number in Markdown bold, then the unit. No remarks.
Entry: **105** psi
